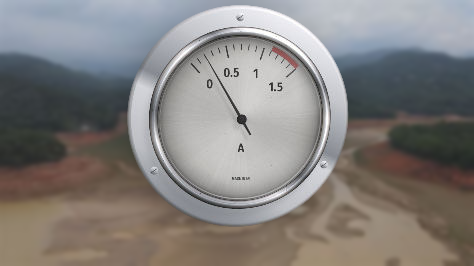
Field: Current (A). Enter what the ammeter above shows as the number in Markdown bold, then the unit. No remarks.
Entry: **0.2** A
